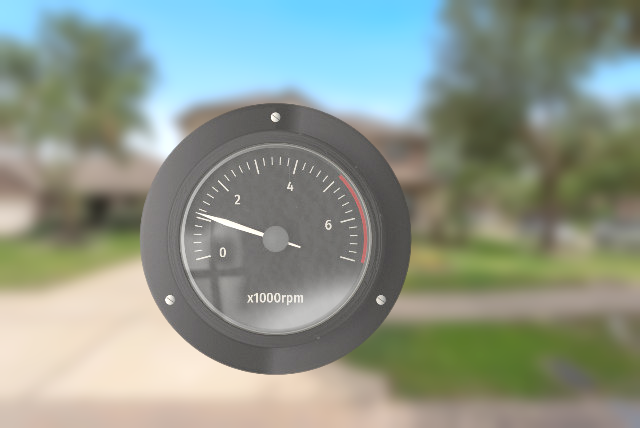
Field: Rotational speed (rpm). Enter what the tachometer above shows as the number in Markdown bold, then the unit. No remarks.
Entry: **1100** rpm
